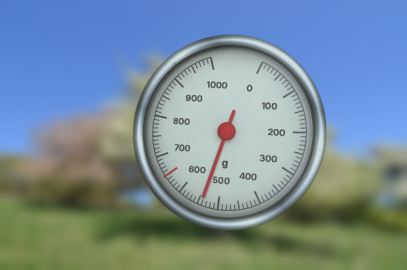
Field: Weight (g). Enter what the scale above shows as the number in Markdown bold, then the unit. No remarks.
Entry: **540** g
